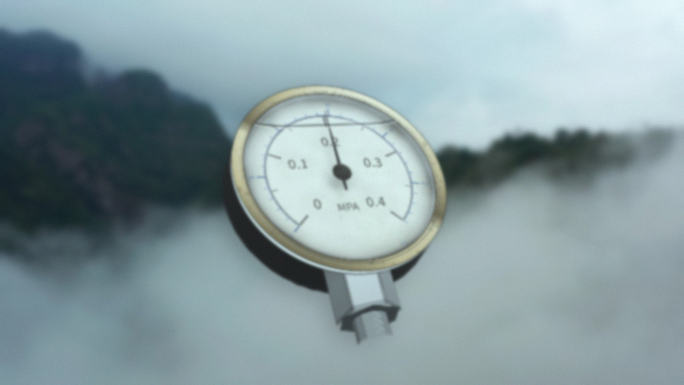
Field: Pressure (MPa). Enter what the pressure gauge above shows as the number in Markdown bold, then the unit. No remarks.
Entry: **0.2** MPa
